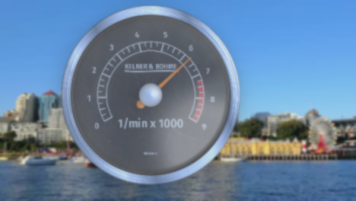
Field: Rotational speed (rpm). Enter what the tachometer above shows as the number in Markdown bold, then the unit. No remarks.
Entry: **6250** rpm
